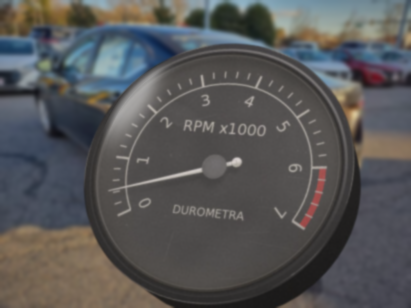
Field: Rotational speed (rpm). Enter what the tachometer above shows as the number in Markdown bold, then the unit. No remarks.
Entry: **400** rpm
